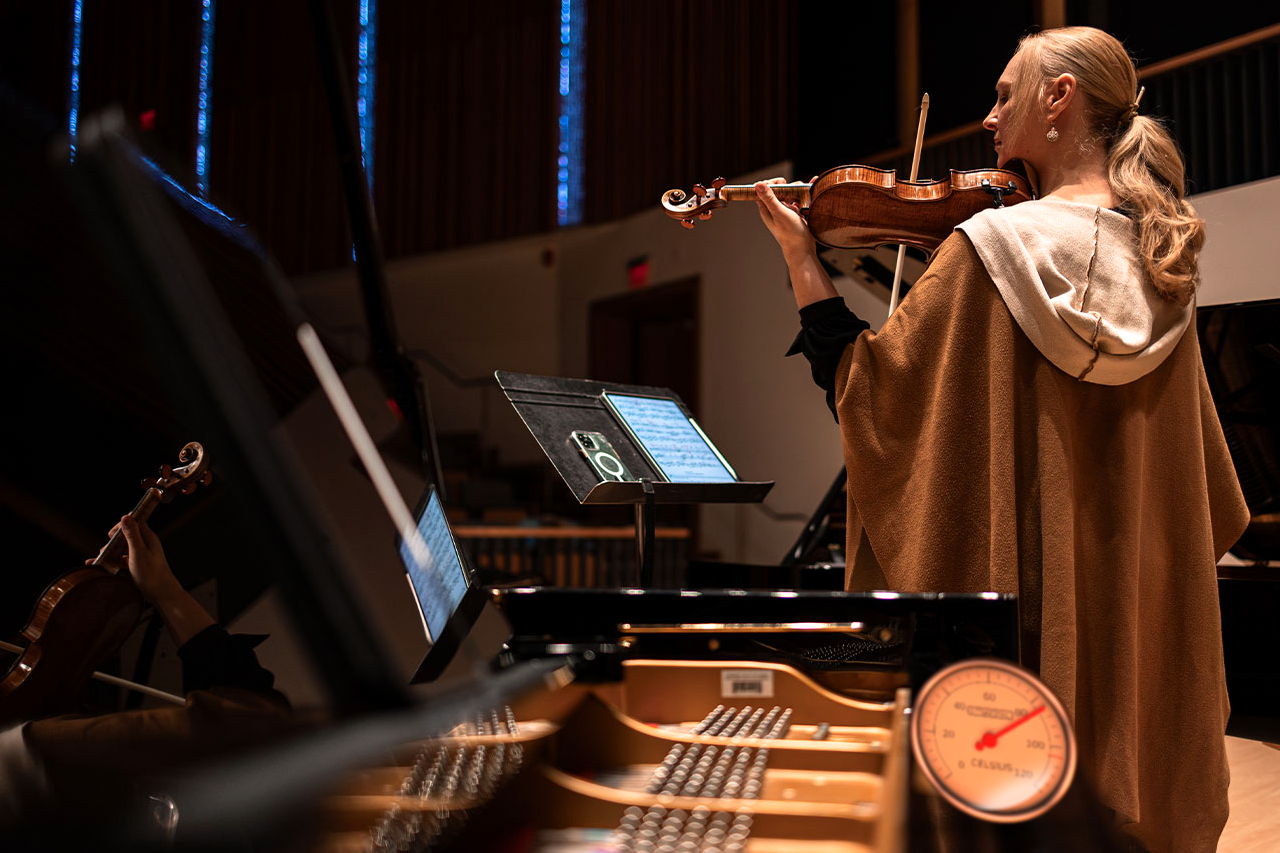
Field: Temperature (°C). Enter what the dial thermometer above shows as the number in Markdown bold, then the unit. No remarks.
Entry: **84** °C
